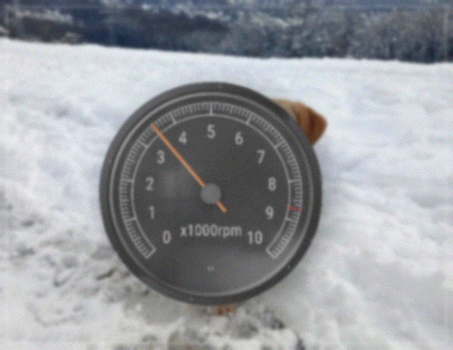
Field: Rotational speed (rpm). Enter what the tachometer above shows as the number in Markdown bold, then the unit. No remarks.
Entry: **3500** rpm
